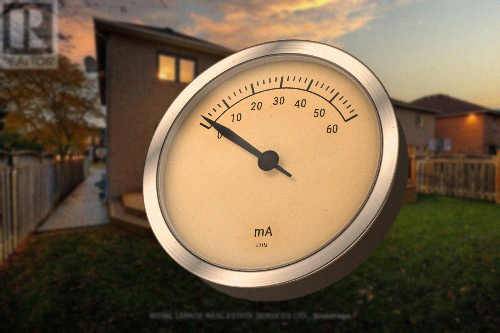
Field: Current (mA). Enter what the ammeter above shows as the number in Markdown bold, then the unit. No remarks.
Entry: **2** mA
